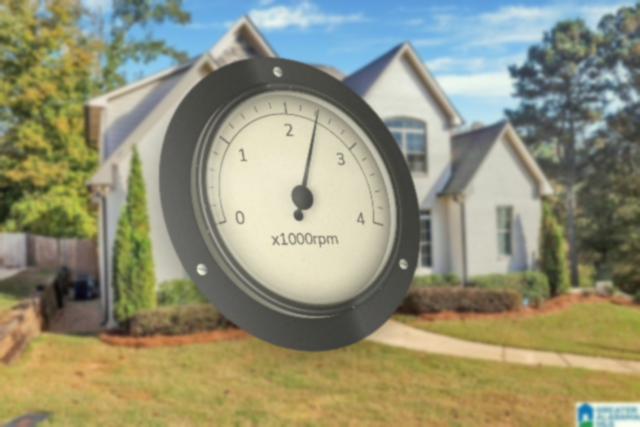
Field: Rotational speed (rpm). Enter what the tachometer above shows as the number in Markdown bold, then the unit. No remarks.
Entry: **2400** rpm
